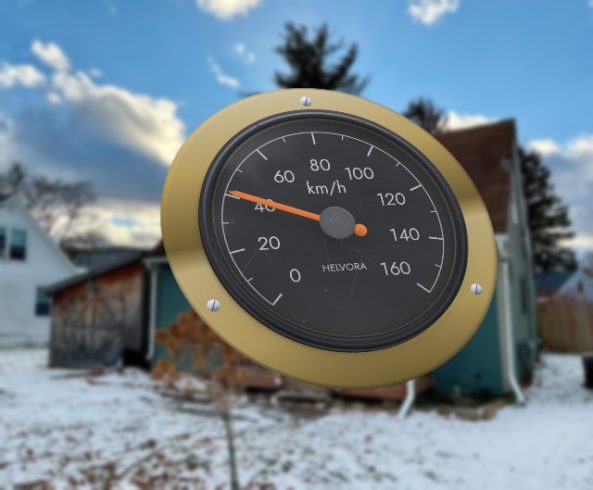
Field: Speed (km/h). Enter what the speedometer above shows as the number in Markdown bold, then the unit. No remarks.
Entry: **40** km/h
